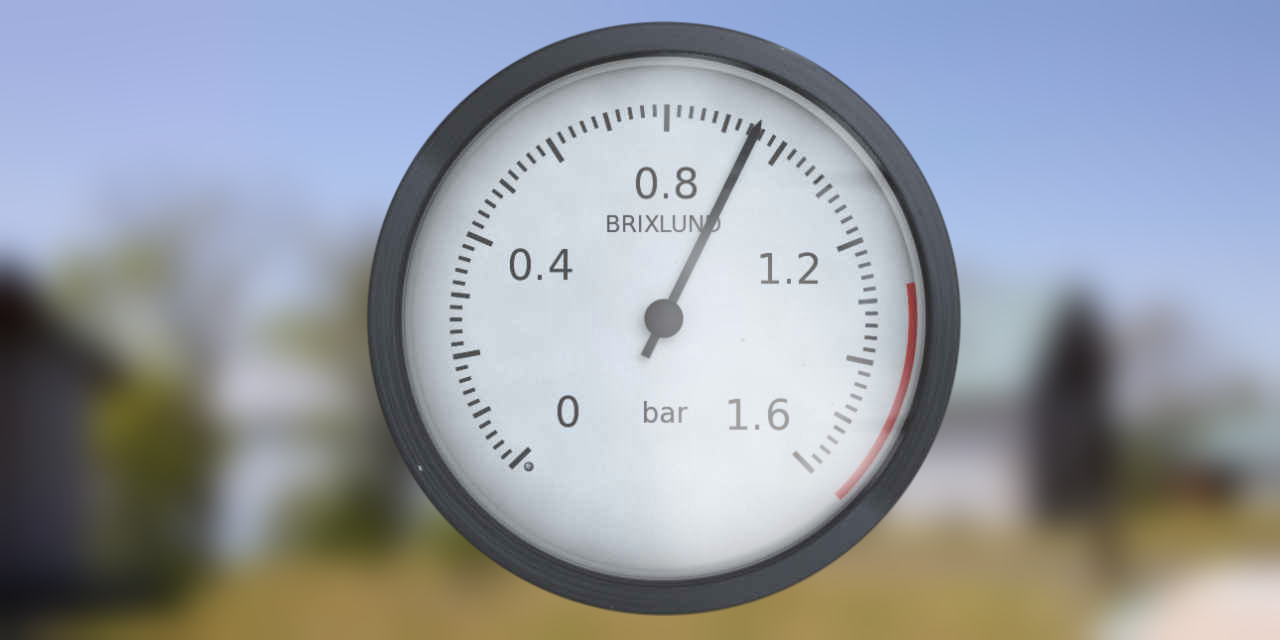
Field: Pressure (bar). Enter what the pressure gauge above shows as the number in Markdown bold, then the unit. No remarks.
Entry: **0.95** bar
